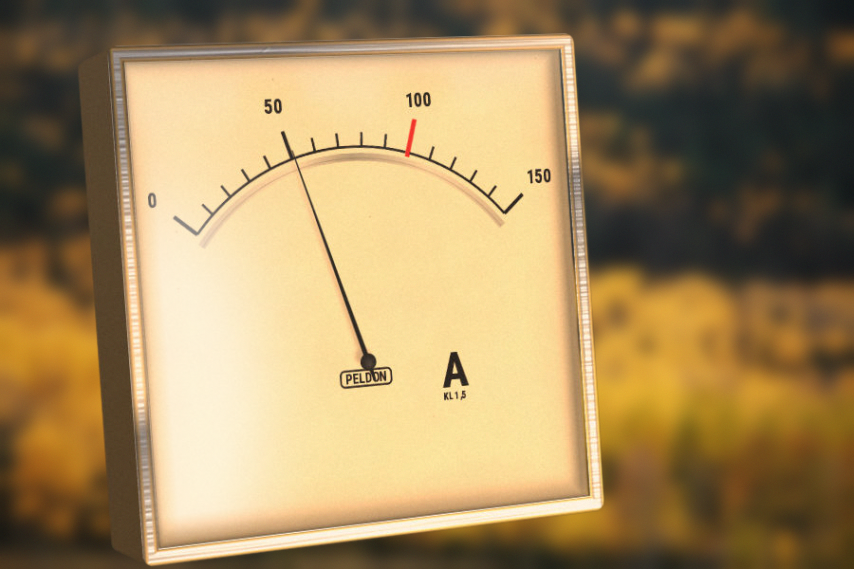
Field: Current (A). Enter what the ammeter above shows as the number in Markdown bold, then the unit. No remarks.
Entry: **50** A
